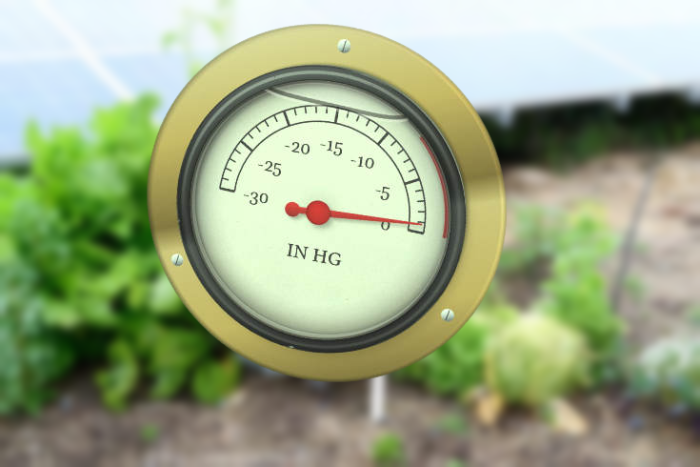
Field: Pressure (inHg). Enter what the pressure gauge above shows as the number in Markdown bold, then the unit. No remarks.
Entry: **-1** inHg
